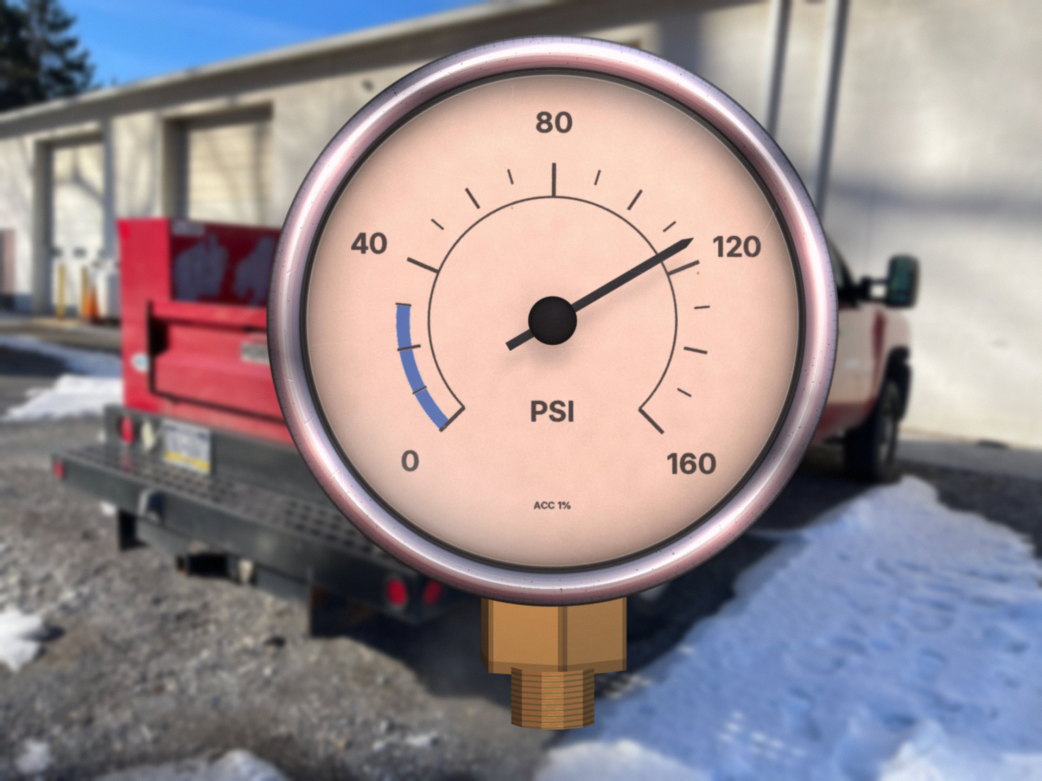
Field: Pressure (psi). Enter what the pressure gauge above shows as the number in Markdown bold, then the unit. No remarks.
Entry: **115** psi
